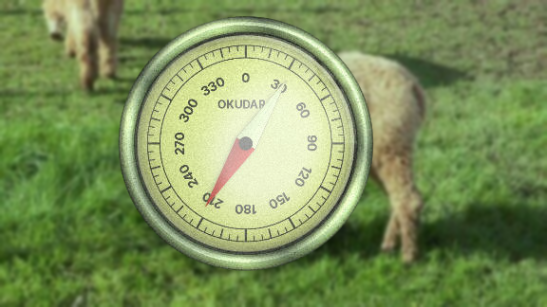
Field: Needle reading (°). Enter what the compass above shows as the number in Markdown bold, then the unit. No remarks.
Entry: **212.5** °
